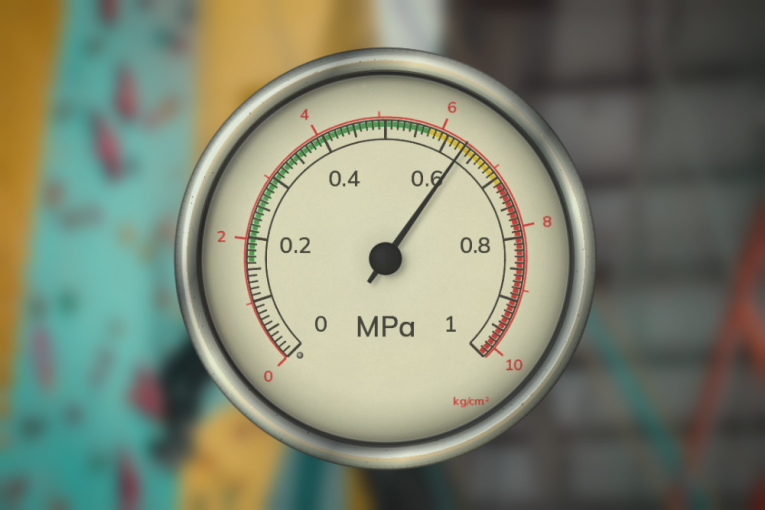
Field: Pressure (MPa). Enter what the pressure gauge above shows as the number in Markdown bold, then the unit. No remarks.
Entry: **0.63** MPa
